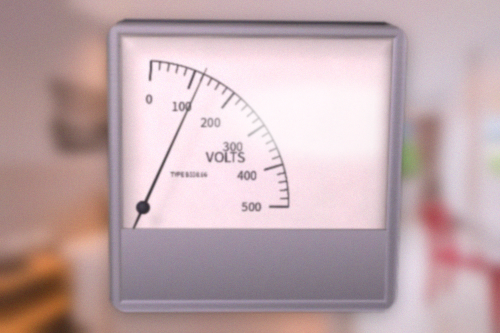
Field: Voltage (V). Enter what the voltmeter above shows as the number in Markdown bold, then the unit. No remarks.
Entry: **120** V
